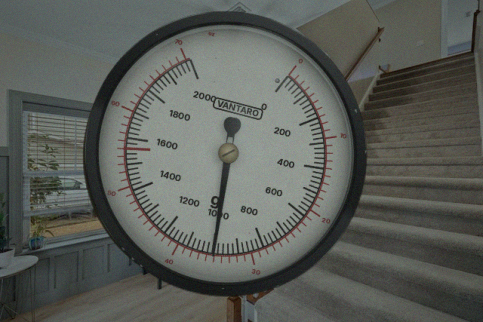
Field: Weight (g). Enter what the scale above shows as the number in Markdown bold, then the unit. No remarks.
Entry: **1000** g
